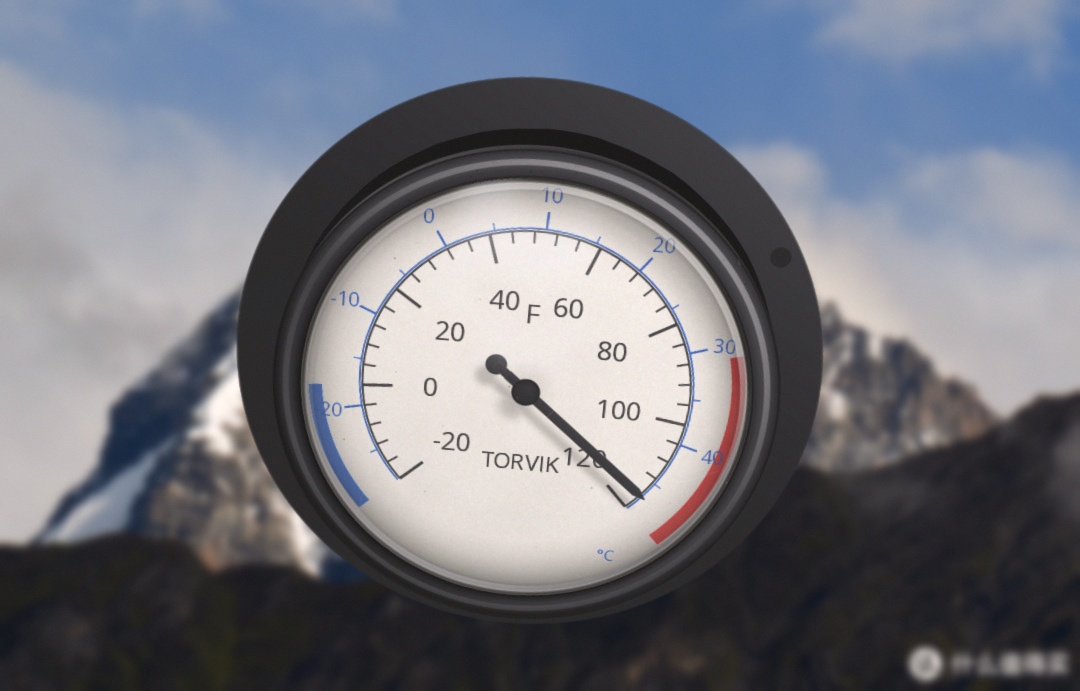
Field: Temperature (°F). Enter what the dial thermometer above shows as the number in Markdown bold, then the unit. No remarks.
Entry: **116** °F
